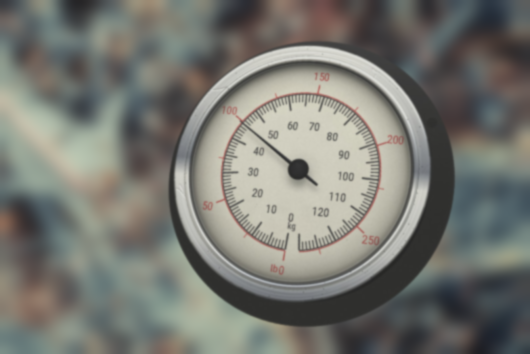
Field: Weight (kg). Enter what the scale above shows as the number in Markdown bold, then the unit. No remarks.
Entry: **45** kg
